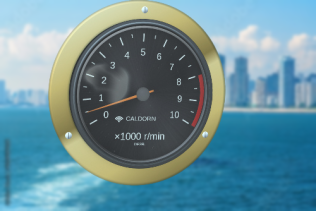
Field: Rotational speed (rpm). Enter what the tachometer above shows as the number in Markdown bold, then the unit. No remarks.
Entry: **500** rpm
